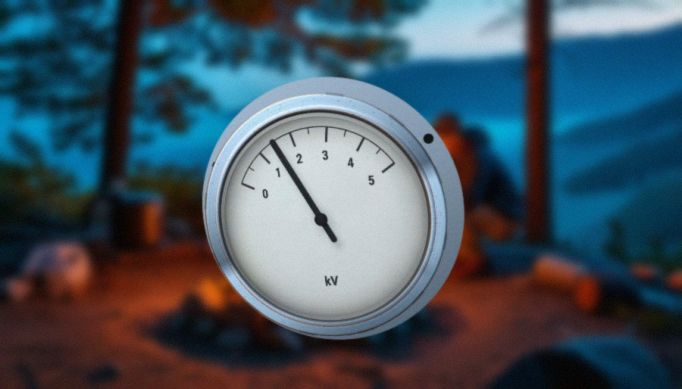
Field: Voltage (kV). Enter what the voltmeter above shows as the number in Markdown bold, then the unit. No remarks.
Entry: **1.5** kV
